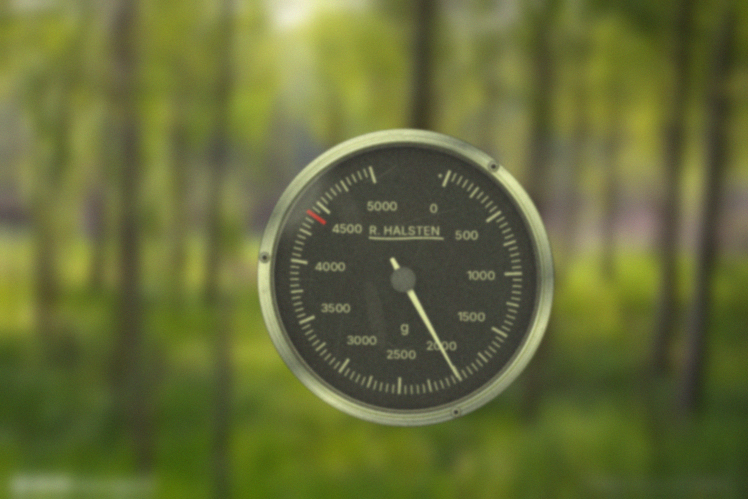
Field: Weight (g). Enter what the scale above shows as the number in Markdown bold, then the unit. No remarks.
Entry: **2000** g
